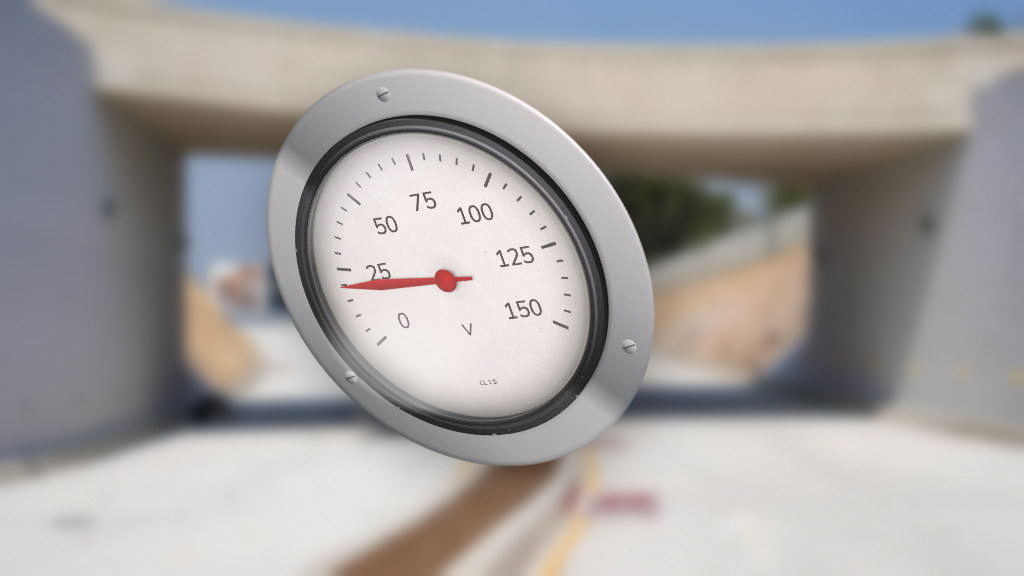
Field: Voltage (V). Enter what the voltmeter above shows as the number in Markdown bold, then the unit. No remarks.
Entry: **20** V
